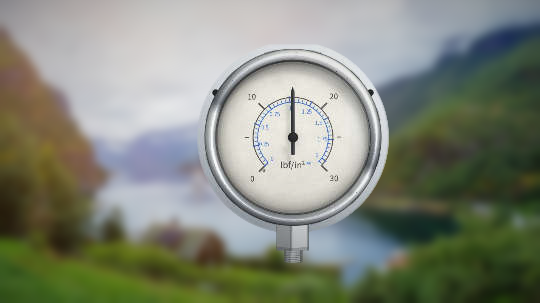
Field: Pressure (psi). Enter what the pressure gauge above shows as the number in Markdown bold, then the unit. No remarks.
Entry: **15** psi
